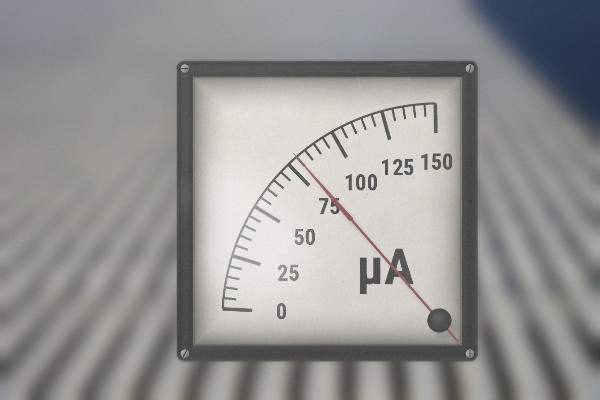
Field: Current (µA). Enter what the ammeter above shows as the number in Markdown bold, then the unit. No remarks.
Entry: **80** µA
